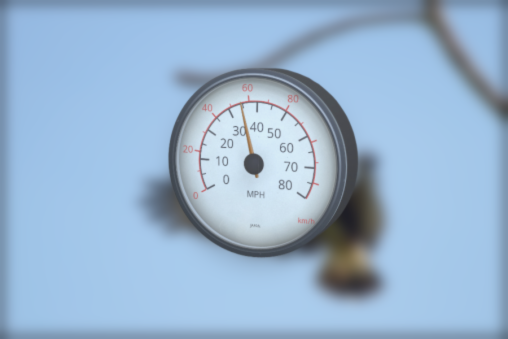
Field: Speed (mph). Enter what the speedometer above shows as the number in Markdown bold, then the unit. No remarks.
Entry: **35** mph
